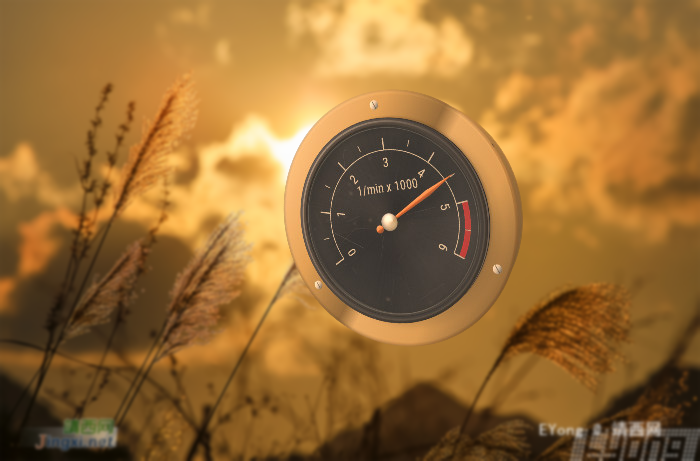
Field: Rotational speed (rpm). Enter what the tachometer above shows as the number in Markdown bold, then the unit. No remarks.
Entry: **4500** rpm
